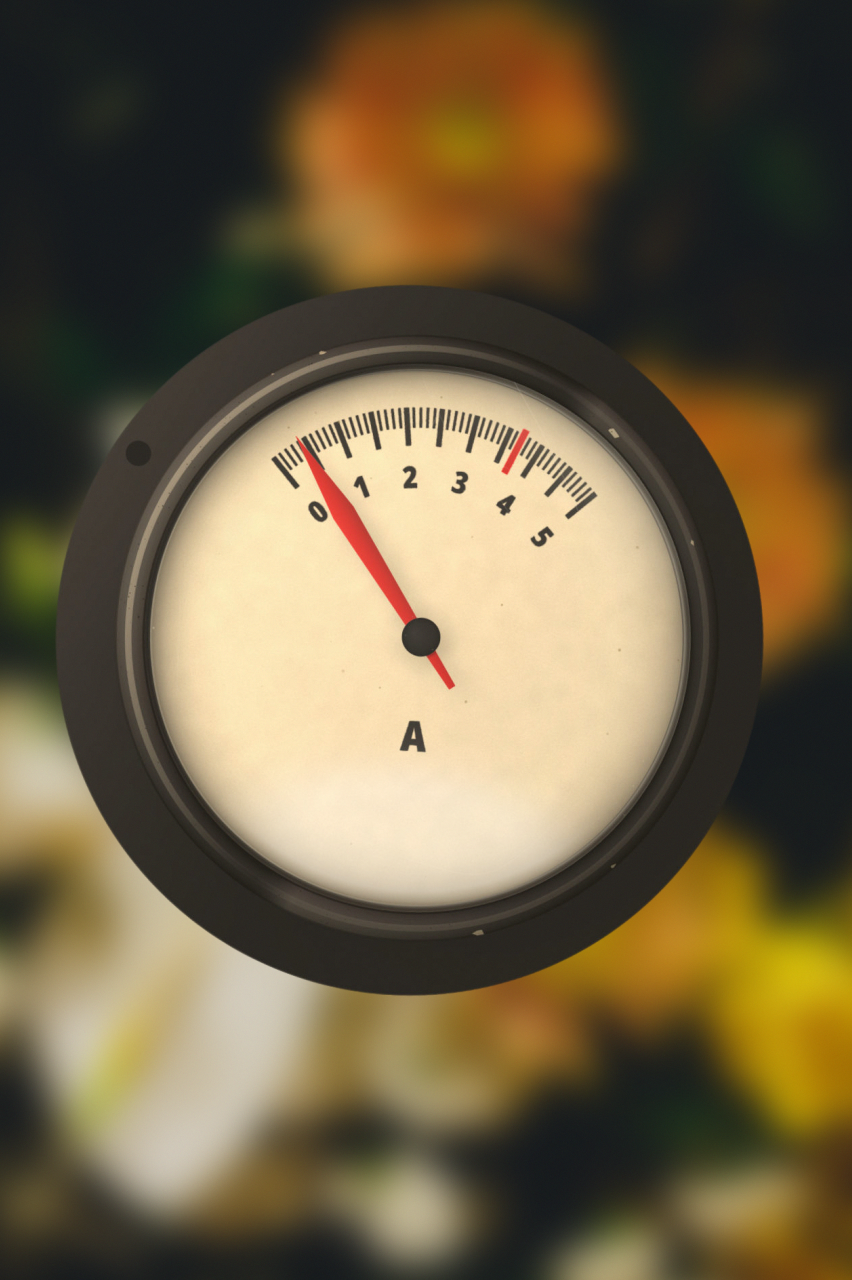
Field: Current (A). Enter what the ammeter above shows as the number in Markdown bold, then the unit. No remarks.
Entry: **0.4** A
